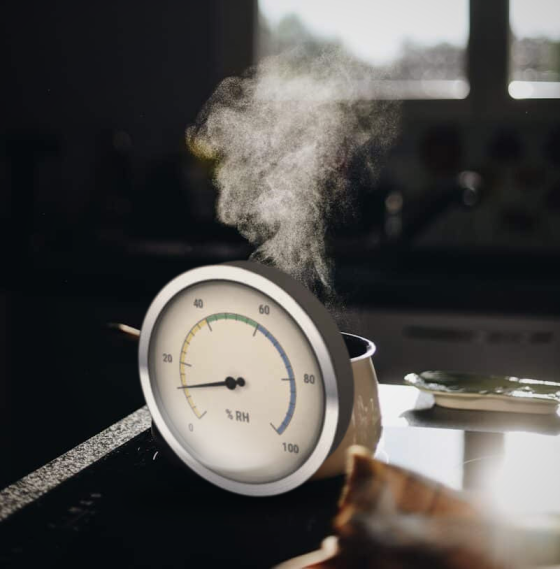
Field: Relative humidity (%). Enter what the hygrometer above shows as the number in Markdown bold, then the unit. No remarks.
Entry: **12** %
